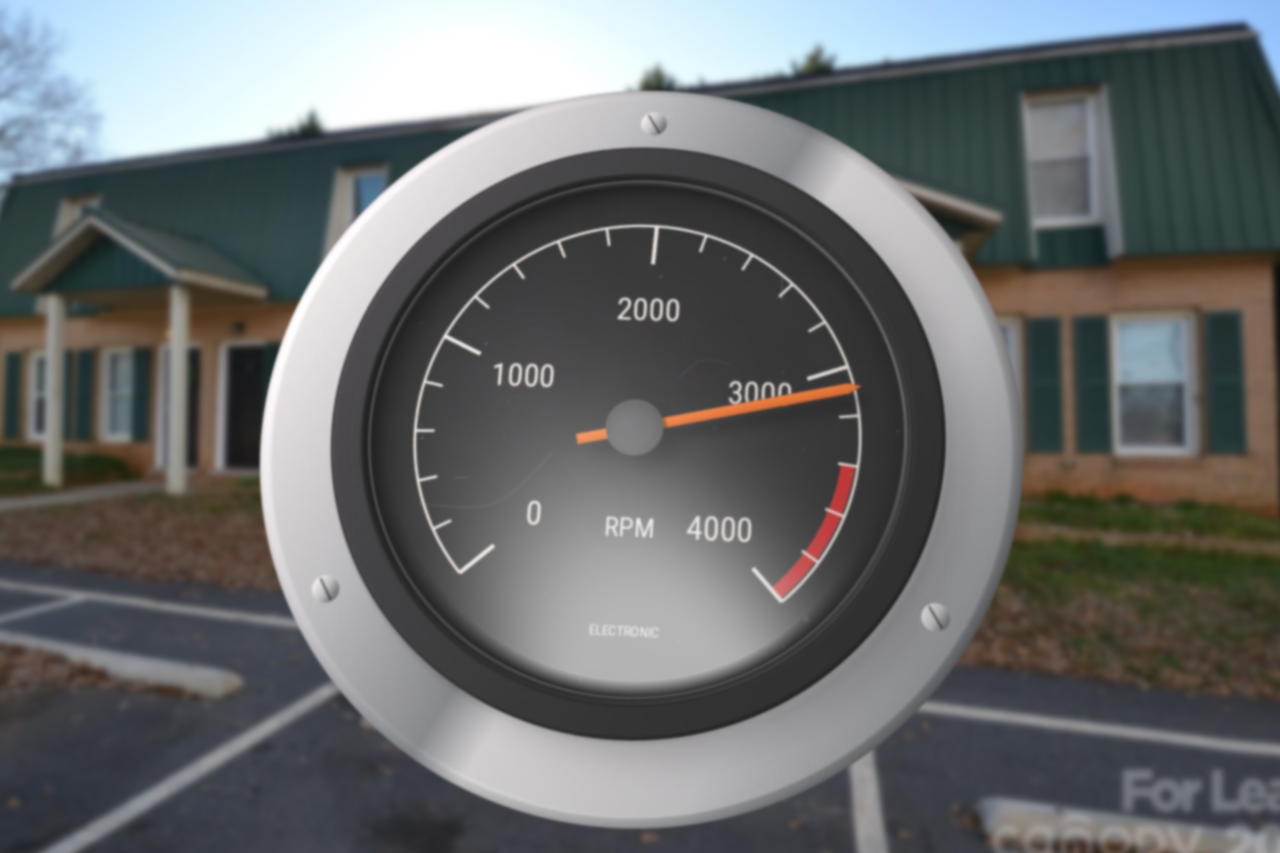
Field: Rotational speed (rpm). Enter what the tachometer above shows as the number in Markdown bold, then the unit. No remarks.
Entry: **3100** rpm
